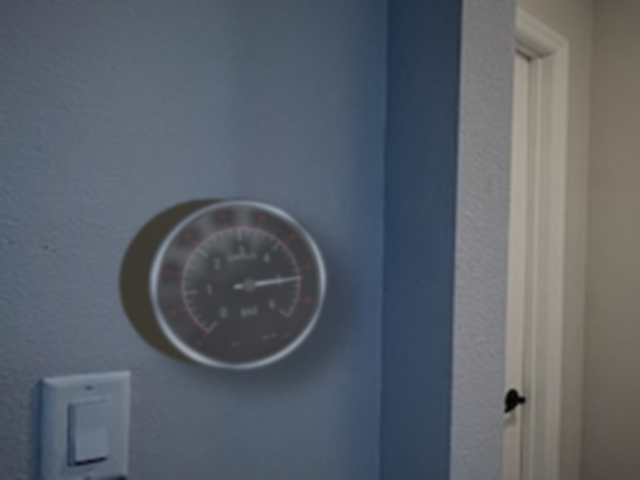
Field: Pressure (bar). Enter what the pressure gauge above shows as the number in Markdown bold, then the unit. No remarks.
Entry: **5** bar
